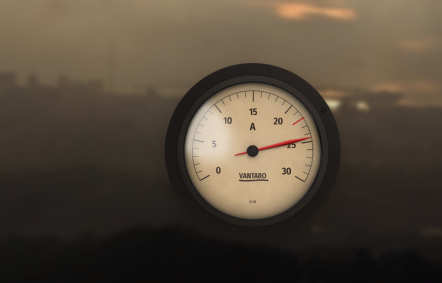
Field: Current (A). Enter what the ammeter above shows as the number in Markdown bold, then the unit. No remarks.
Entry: **24.5** A
